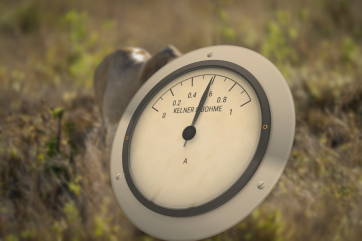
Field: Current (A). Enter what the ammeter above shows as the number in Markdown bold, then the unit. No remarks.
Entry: **0.6** A
